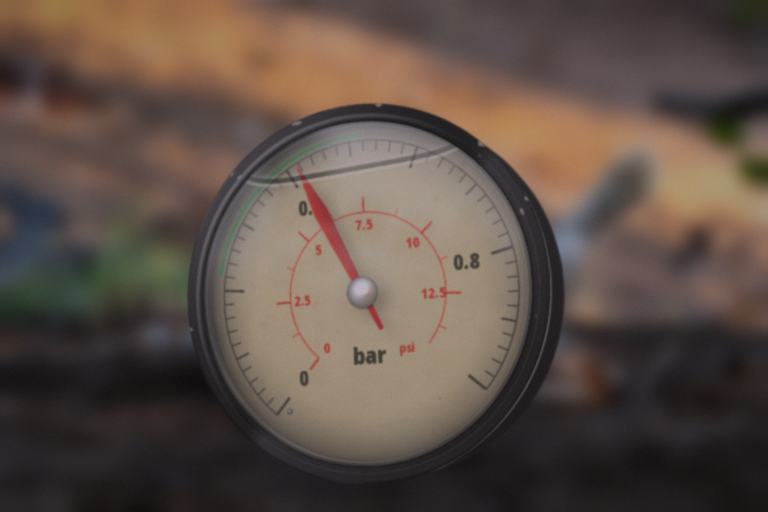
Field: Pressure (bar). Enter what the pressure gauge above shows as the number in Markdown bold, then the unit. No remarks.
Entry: **0.42** bar
